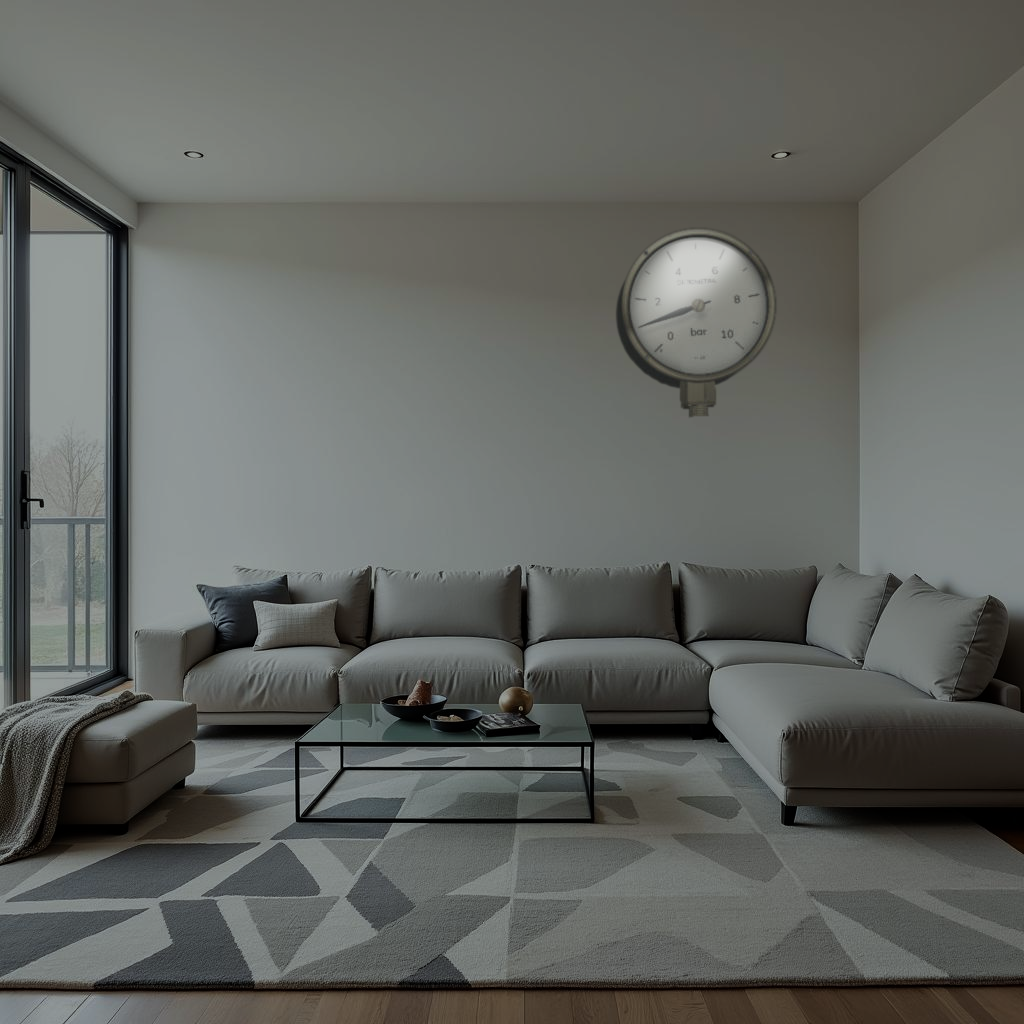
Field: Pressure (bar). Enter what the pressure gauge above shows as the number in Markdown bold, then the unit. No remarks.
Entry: **1** bar
